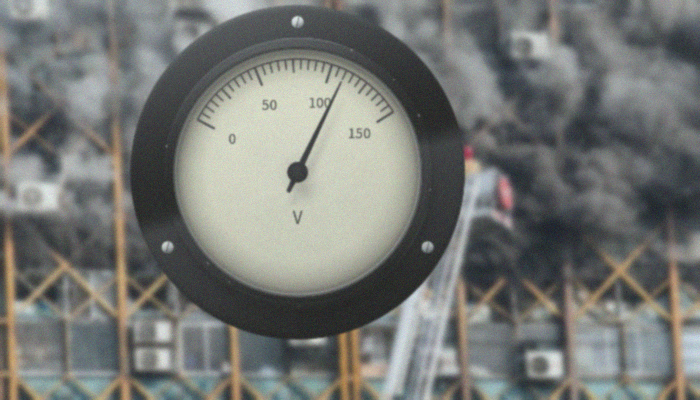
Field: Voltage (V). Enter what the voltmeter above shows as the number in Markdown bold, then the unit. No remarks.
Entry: **110** V
